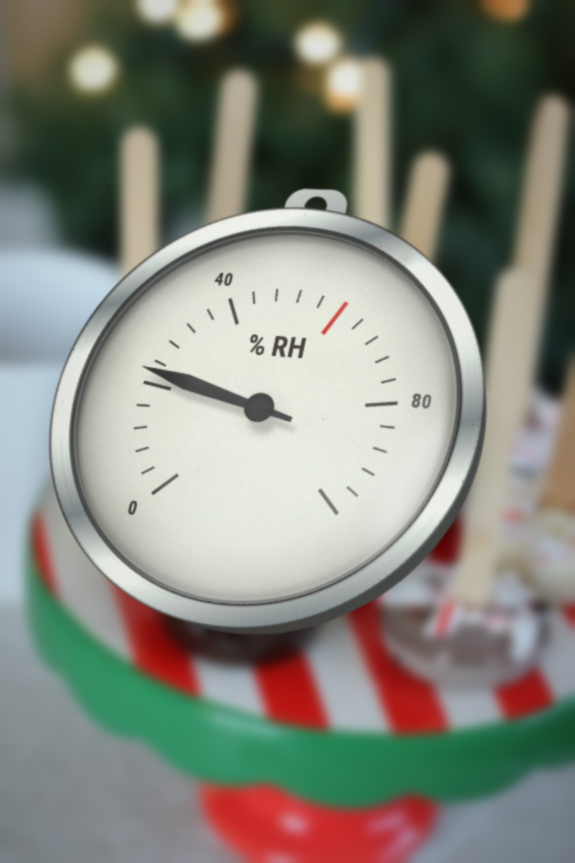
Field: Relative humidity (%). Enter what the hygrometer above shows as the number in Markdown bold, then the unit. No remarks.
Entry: **22** %
